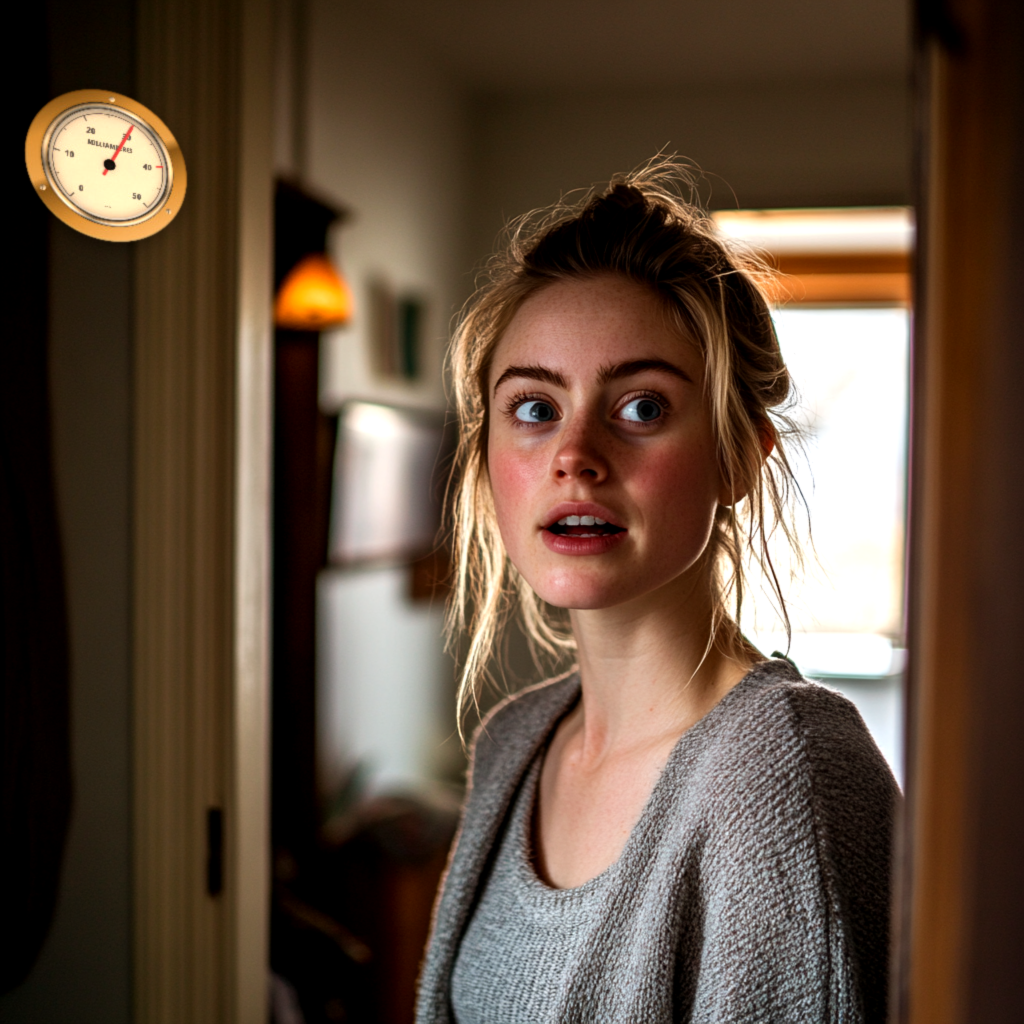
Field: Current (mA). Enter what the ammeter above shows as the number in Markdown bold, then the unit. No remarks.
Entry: **30** mA
